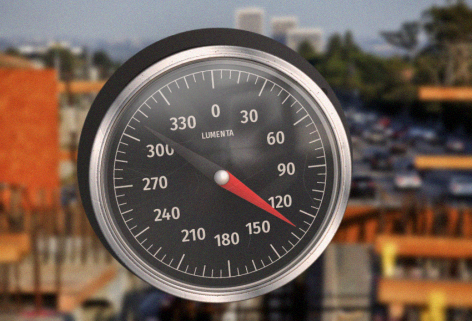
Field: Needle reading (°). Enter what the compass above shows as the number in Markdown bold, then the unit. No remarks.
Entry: **130** °
